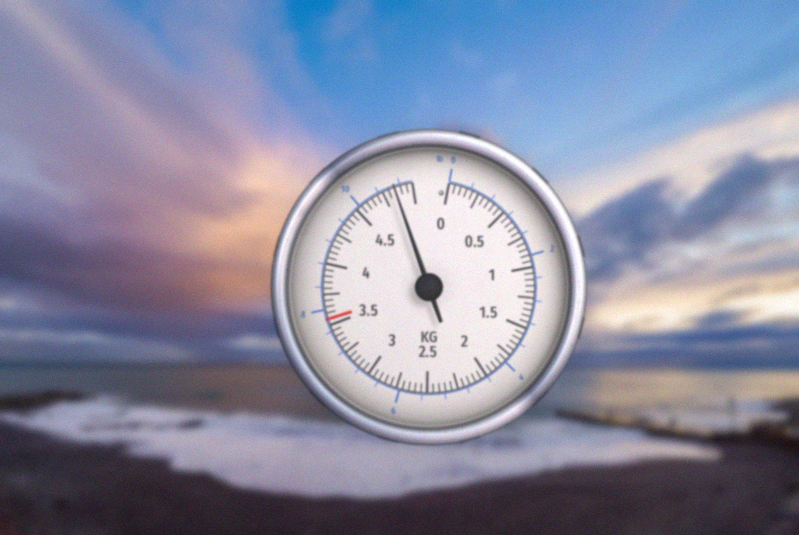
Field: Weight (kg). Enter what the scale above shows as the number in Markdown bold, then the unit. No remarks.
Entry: **4.85** kg
